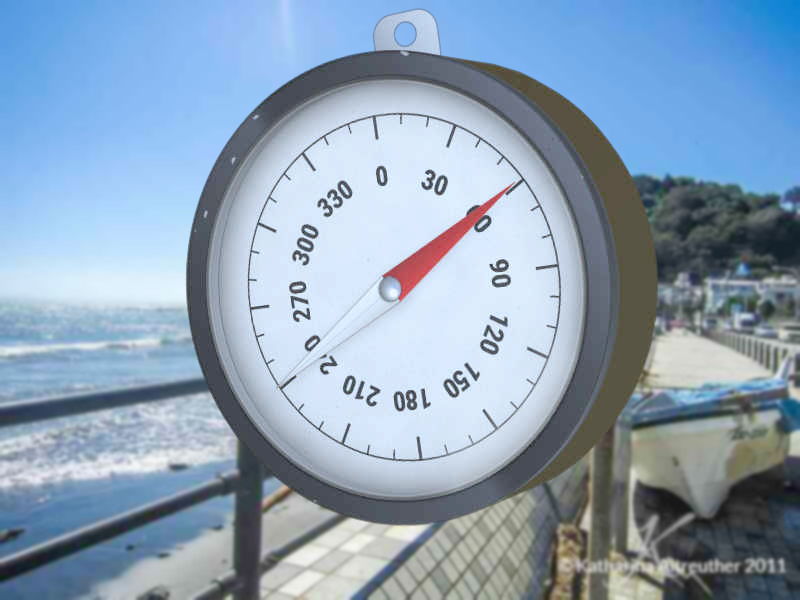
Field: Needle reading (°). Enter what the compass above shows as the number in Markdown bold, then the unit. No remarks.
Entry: **60** °
